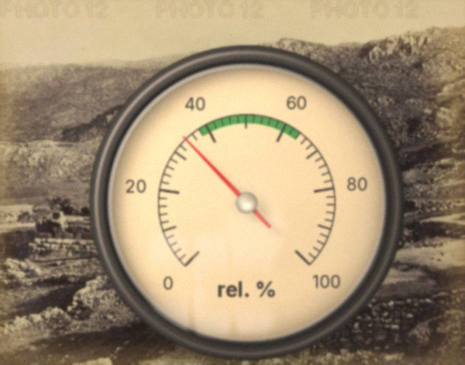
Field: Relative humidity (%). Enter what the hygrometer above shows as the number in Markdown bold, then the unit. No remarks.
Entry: **34** %
